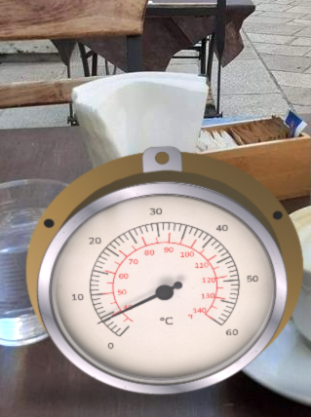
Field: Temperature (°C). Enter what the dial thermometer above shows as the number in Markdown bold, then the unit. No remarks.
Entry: **5** °C
